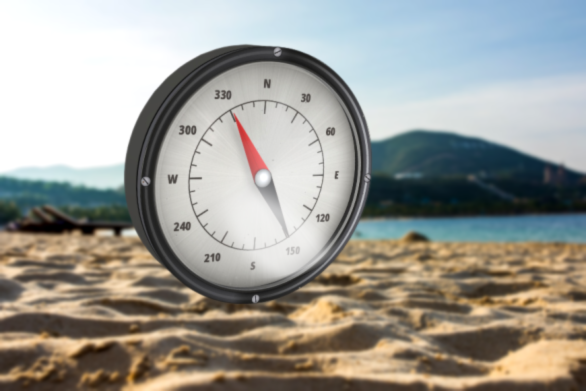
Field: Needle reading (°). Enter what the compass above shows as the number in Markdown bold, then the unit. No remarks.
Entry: **330** °
